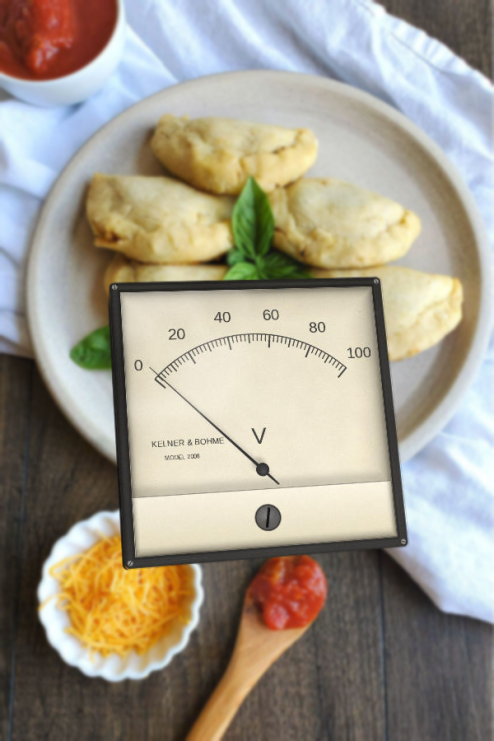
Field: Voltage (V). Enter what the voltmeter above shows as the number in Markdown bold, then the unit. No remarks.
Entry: **2** V
